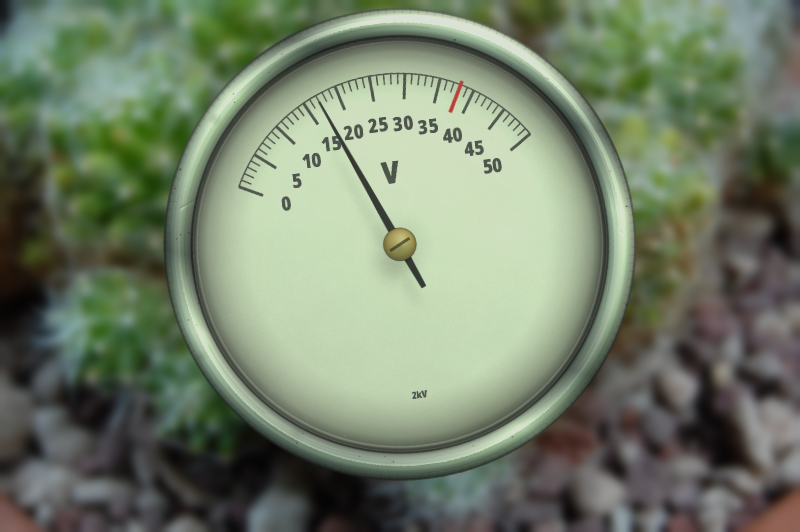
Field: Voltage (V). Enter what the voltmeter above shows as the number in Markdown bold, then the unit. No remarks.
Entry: **17** V
